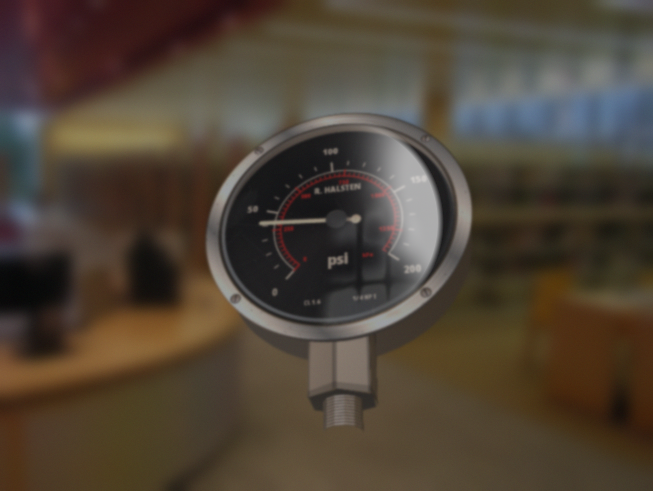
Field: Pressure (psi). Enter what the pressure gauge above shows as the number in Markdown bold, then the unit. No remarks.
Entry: **40** psi
